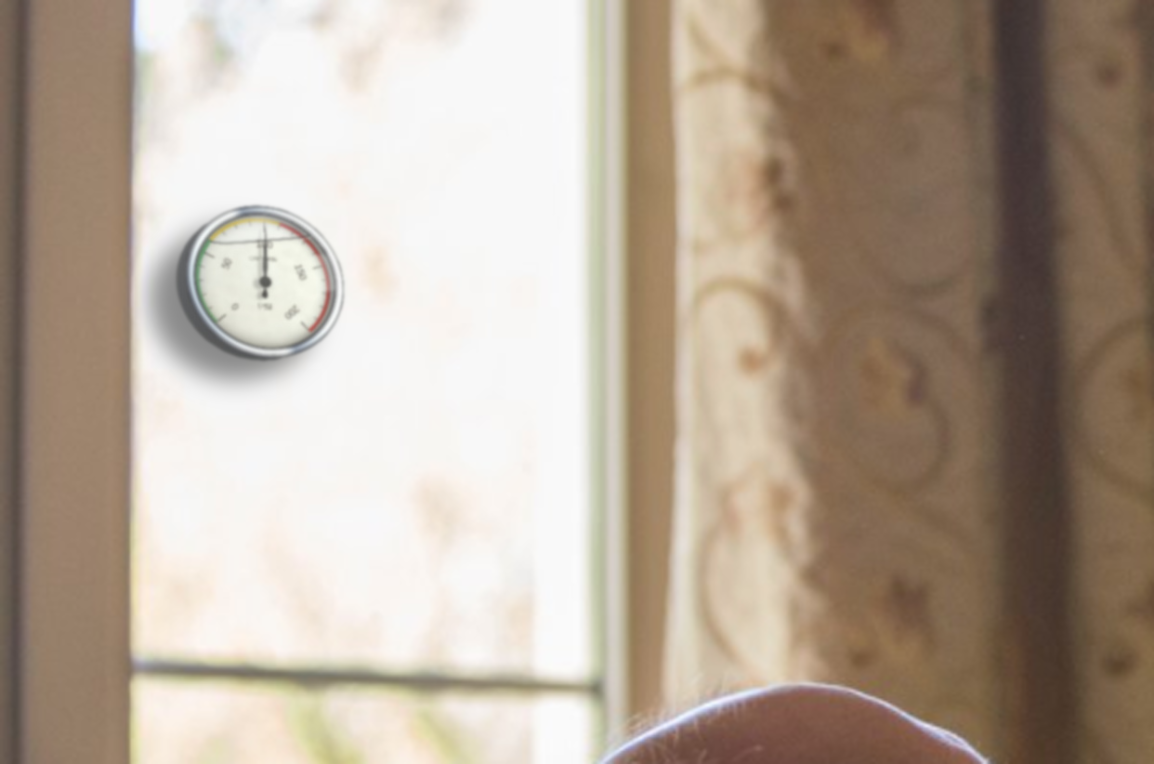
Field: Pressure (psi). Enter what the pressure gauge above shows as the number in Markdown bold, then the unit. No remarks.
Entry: **100** psi
